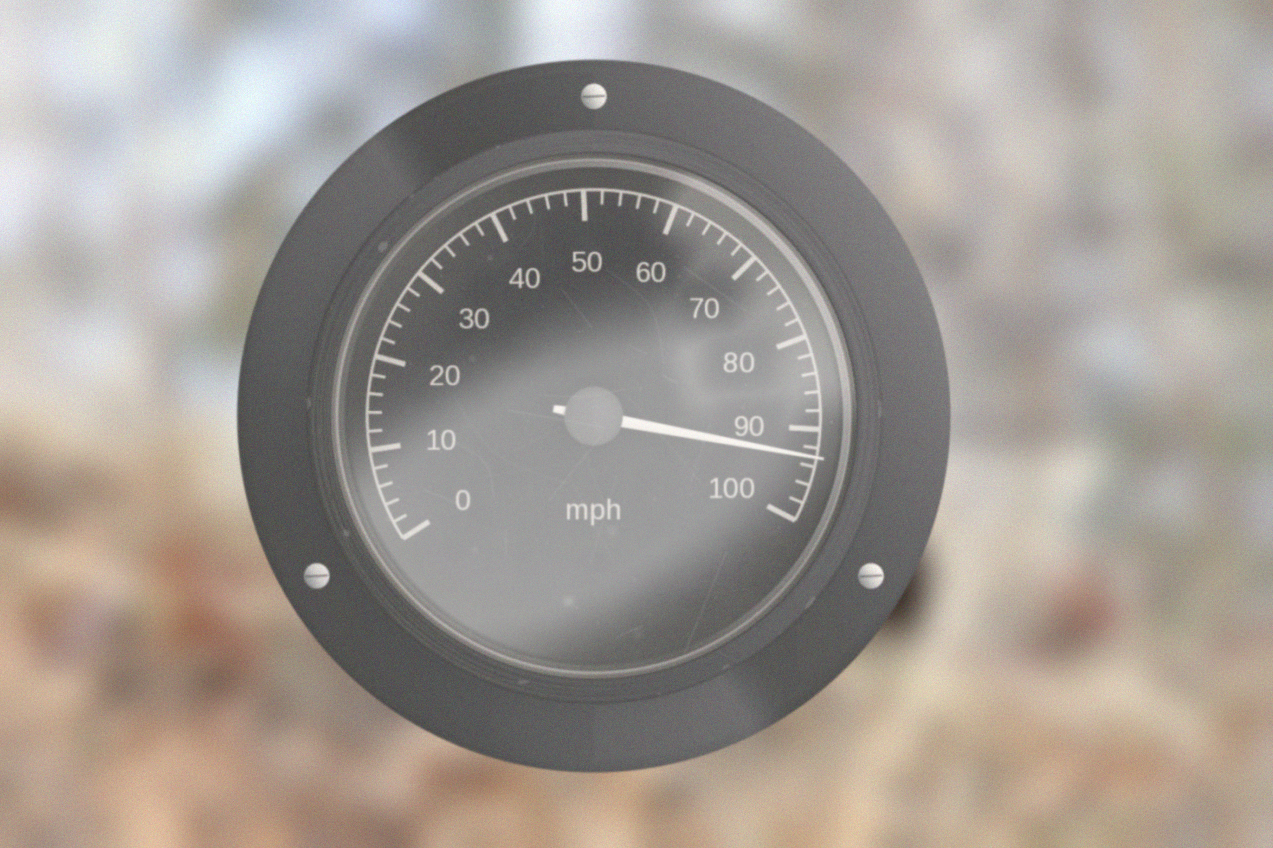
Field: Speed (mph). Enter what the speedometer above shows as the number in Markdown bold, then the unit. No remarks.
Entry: **93** mph
